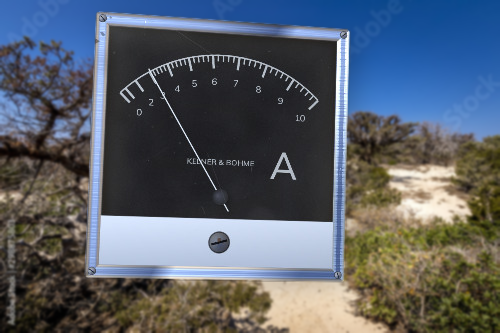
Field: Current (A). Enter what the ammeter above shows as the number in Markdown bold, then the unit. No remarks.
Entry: **3** A
